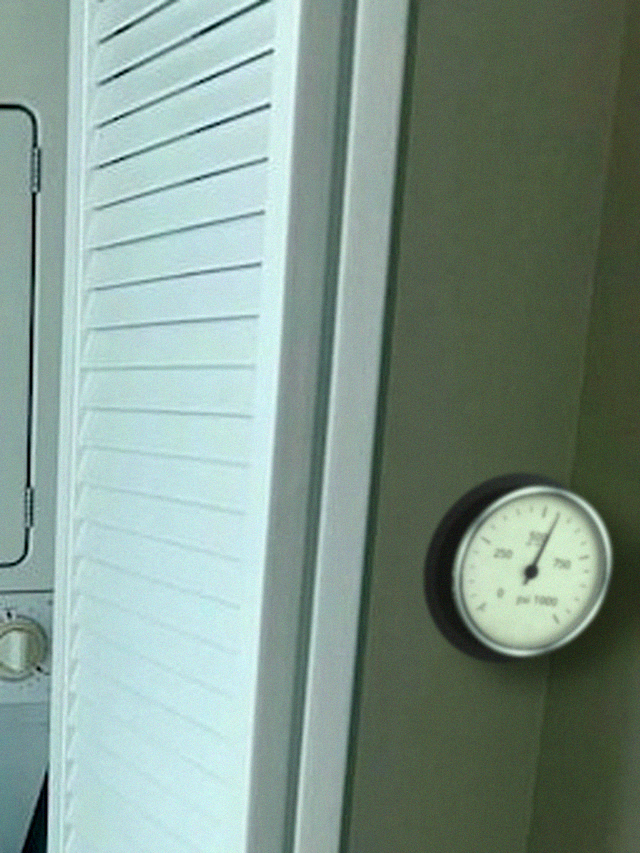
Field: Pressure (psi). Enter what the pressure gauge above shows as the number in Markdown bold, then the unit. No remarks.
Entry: **550** psi
